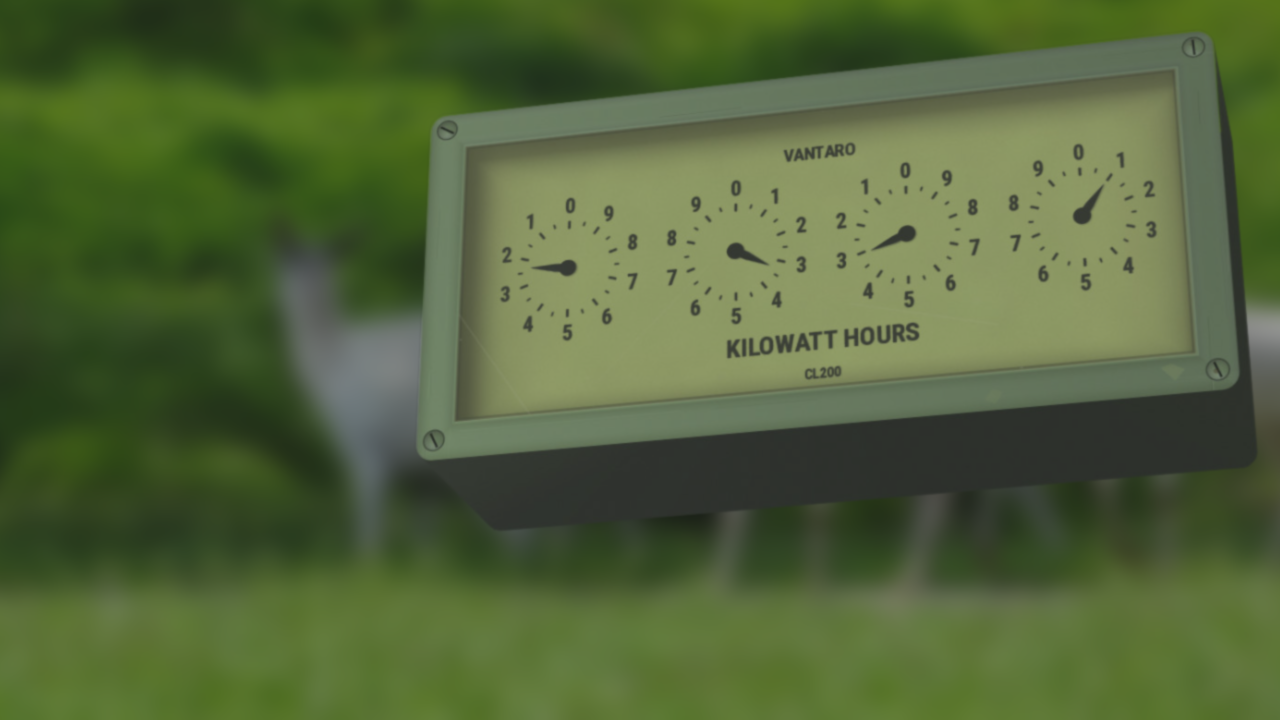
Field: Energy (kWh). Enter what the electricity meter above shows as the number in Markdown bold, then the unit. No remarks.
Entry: **2331** kWh
